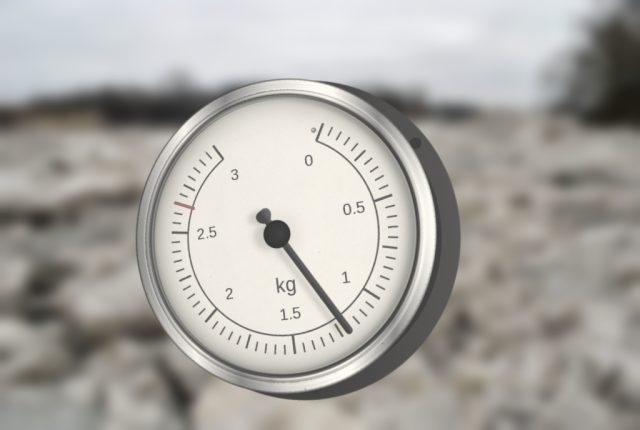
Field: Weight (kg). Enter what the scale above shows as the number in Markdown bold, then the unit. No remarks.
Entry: **1.2** kg
